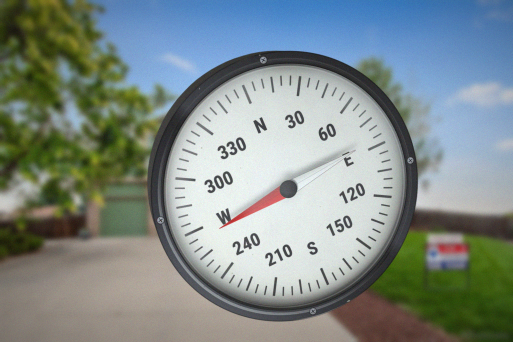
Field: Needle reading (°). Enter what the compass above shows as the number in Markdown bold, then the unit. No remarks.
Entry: **265** °
